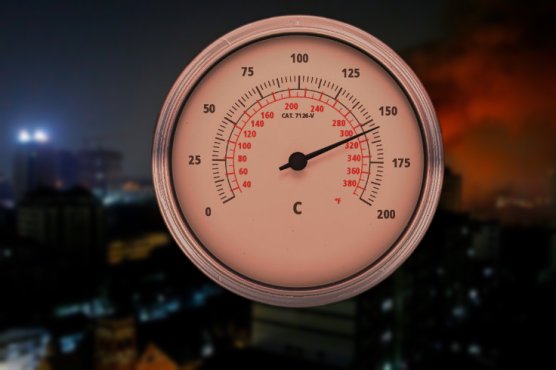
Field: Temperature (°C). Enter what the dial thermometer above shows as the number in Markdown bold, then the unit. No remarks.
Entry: **155** °C
